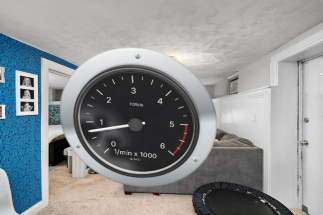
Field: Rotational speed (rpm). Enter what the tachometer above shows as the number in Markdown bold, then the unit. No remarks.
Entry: **750** rpm
